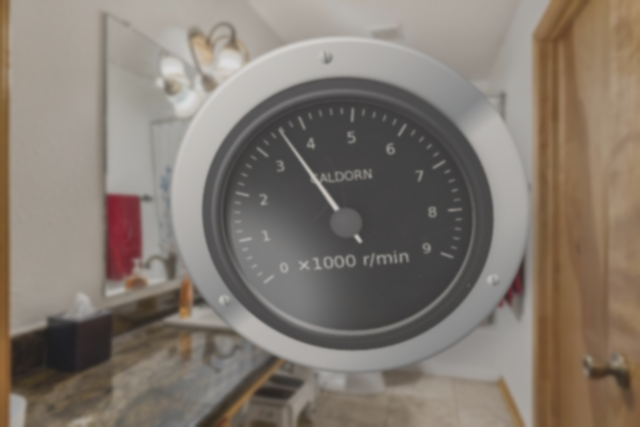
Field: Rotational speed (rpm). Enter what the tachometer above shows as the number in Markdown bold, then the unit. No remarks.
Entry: **3600** rpm
